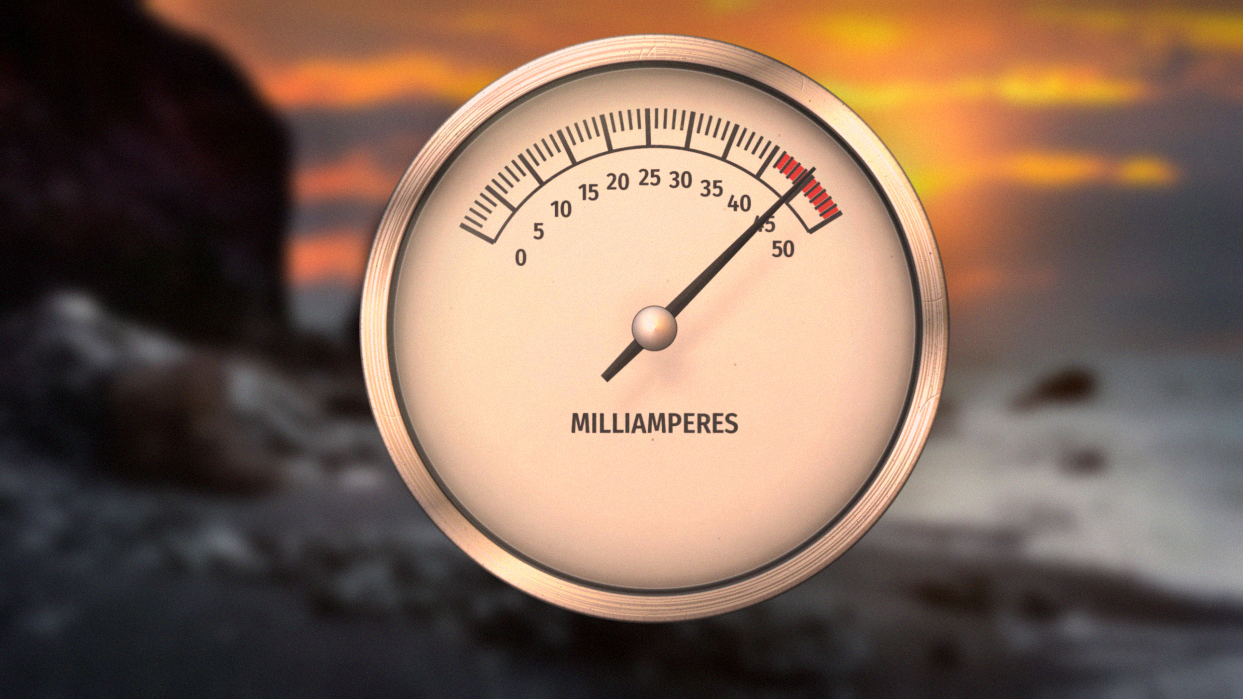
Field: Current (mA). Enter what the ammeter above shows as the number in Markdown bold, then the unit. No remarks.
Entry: **44.5** mA
